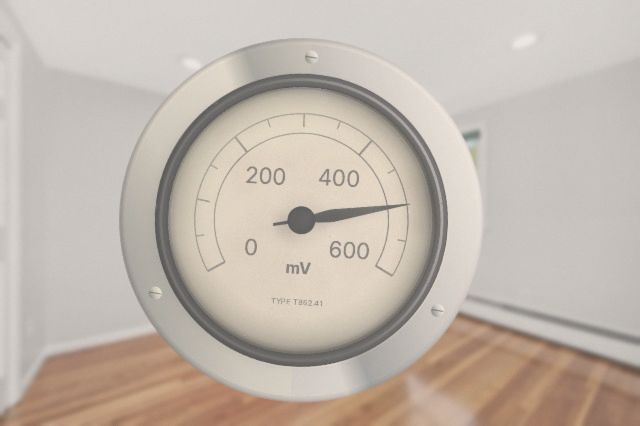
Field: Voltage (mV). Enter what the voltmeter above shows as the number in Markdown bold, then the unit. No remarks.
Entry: **500** mV
